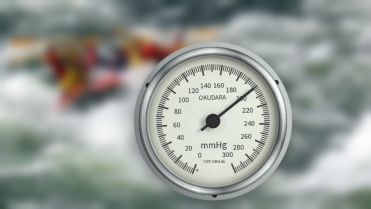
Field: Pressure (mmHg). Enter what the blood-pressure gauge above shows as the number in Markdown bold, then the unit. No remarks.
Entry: **200** mmHg
